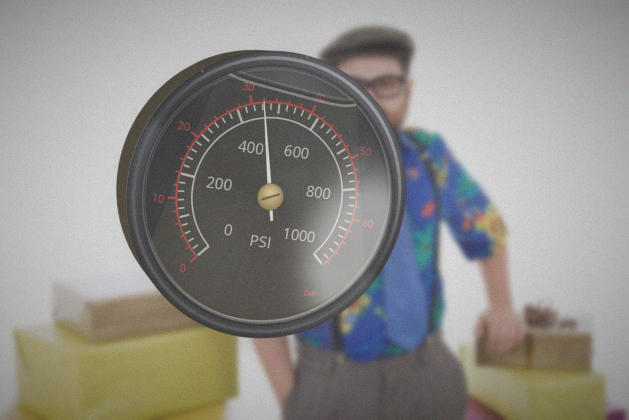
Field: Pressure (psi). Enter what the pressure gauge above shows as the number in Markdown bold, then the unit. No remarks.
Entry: **460** psi
